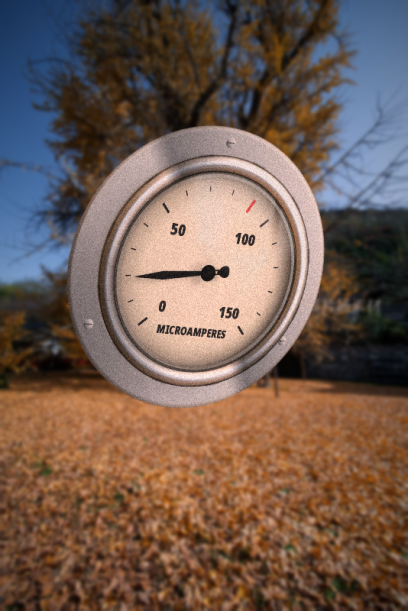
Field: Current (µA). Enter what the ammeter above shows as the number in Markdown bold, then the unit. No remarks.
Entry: **20** µA
